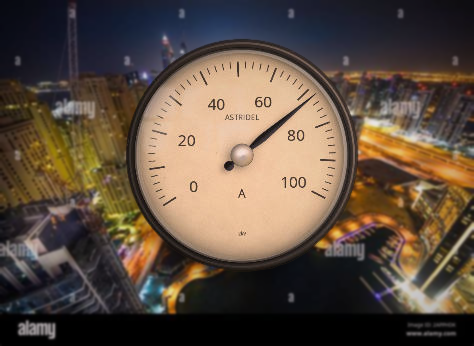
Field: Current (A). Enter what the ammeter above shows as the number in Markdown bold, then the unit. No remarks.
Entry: **72** A
